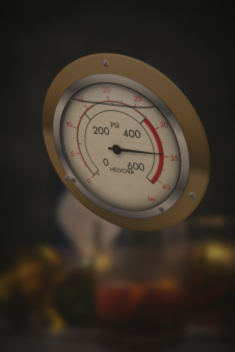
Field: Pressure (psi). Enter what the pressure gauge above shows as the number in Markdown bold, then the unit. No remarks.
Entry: **500** psi
